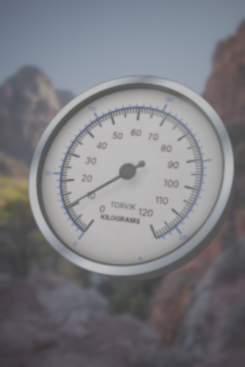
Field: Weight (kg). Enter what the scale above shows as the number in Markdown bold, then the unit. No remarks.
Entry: **10** kg
